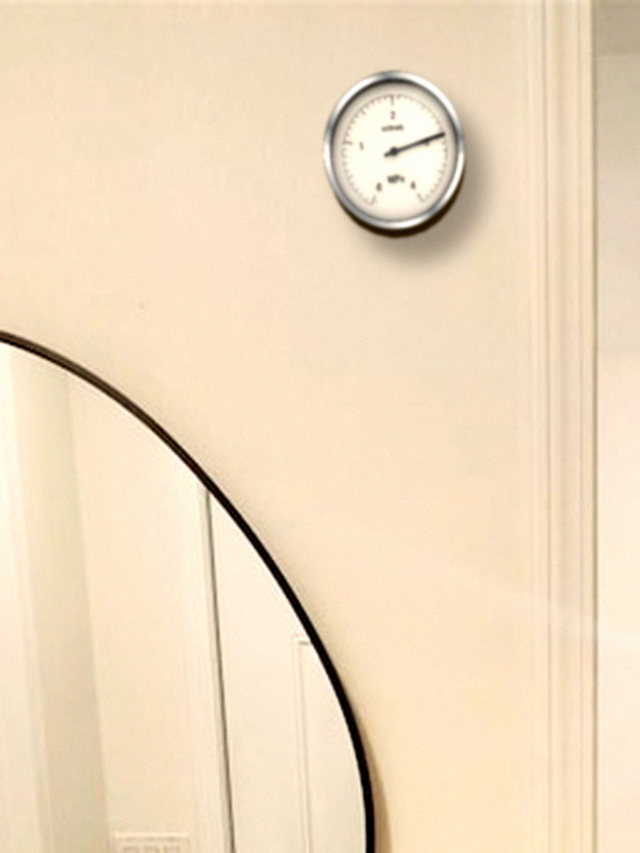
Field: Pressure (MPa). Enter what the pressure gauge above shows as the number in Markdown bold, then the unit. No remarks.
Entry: **3** MPa
